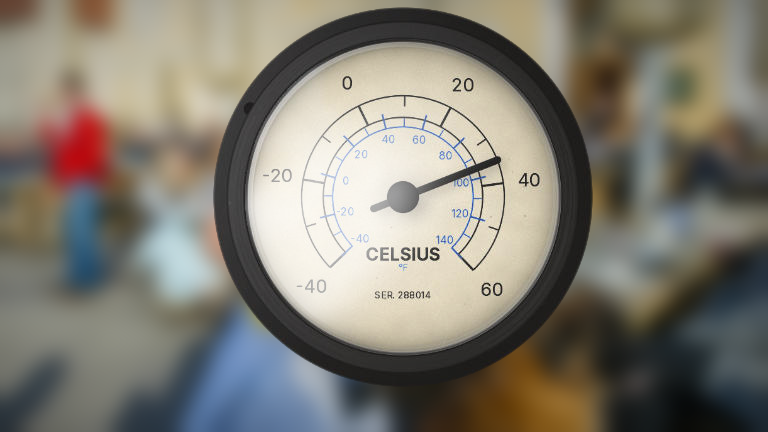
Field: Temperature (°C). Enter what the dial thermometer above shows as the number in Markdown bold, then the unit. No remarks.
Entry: **35** °C
